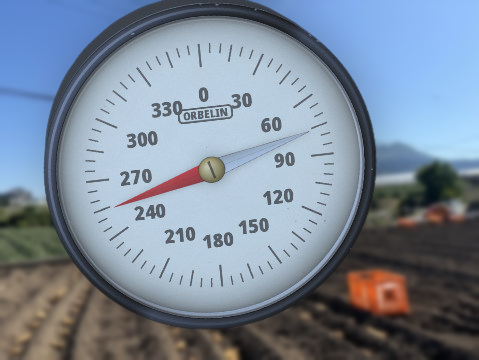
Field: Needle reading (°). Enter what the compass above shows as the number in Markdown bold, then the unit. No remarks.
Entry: **255** °
